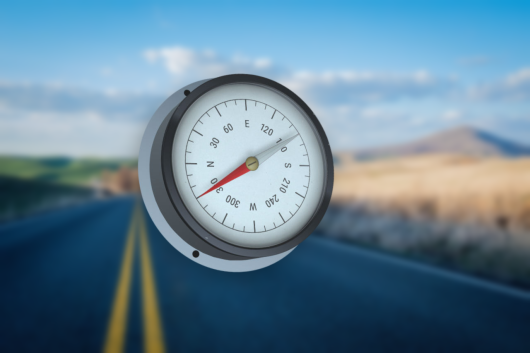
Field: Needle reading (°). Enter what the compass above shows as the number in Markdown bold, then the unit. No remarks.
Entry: **330** °
